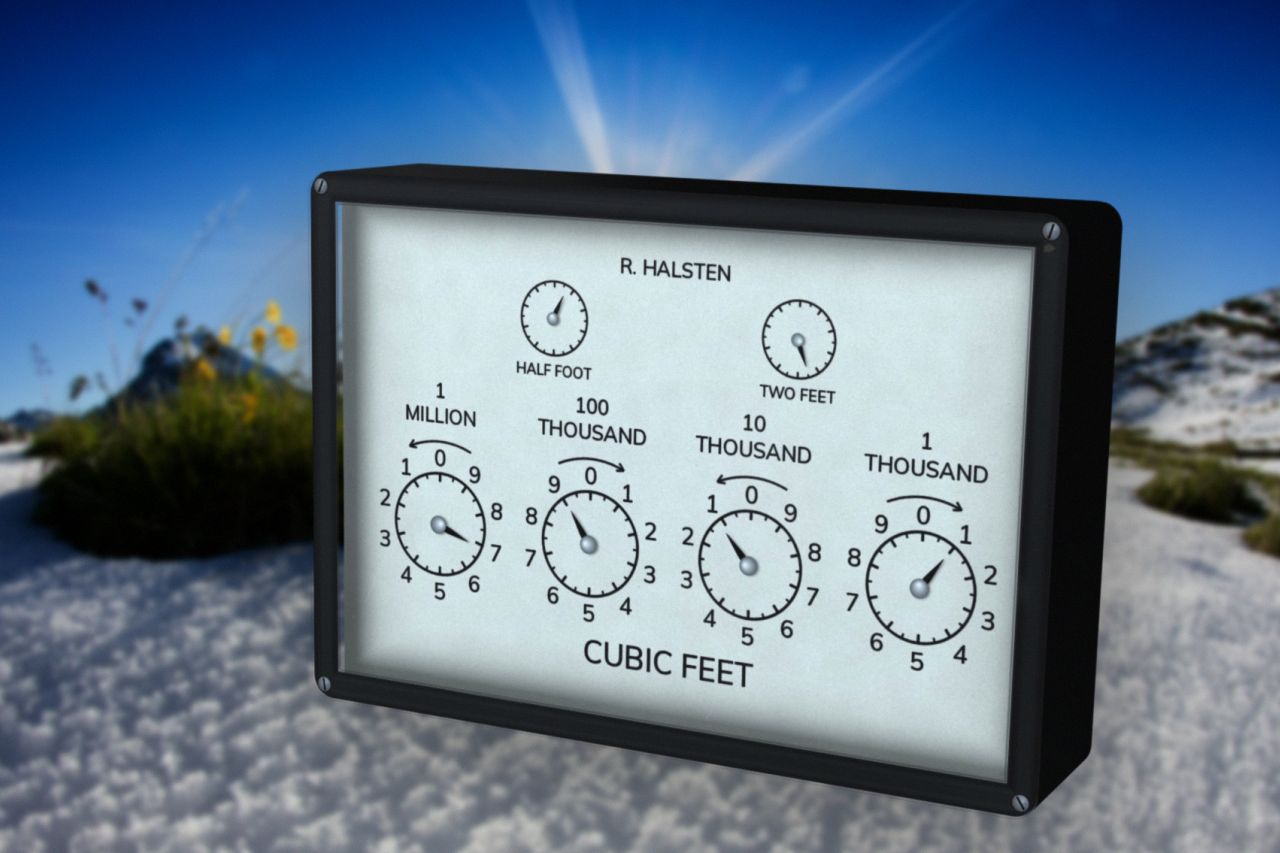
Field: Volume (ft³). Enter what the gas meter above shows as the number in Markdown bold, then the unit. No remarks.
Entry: **691100** ft³
